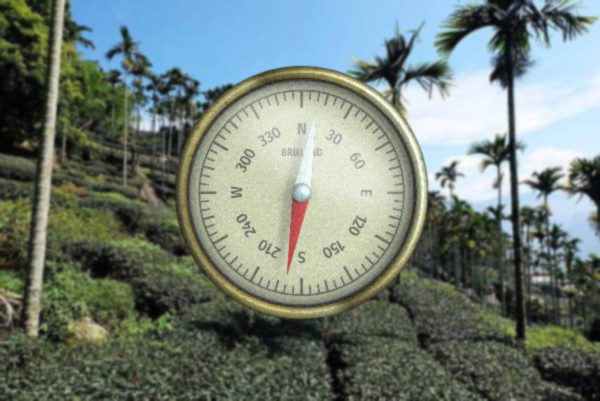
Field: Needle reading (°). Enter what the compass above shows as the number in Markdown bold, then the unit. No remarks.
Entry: **190** °
